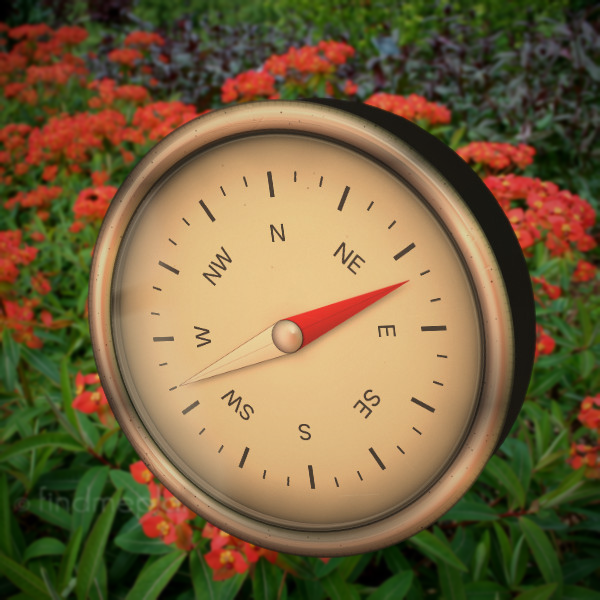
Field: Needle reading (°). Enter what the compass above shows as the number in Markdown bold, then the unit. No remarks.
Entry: **70** °
